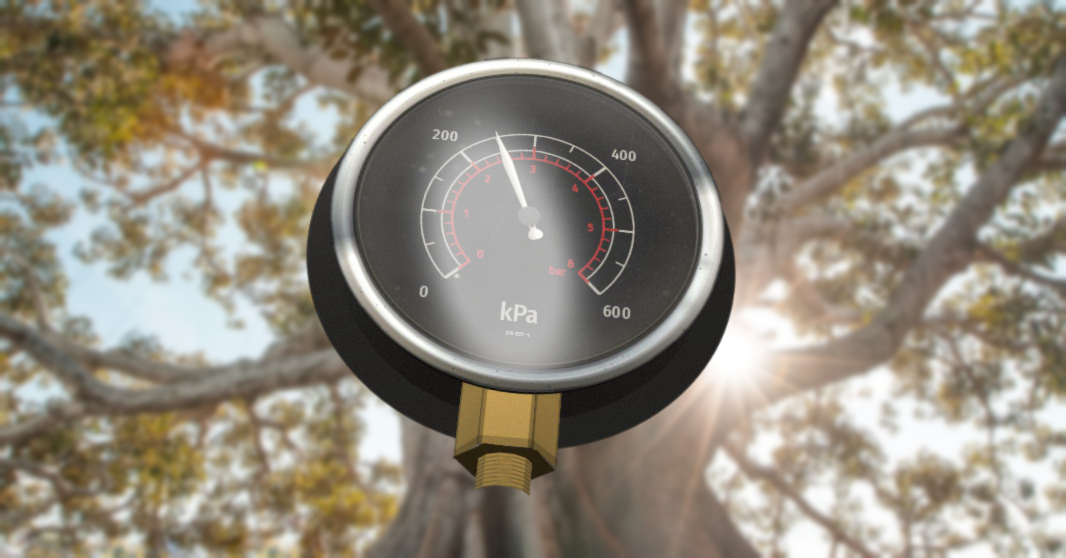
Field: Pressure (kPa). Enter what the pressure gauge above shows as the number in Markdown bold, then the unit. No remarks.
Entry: **250** kPa
